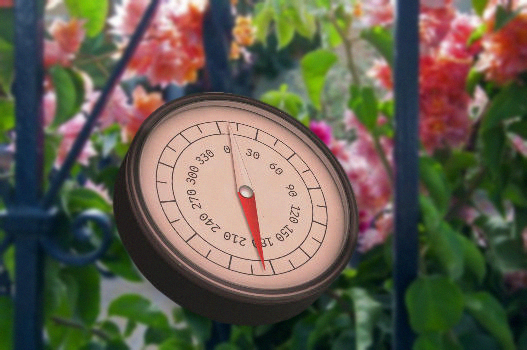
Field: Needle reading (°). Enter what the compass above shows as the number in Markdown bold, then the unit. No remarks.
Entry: **187.5** °
